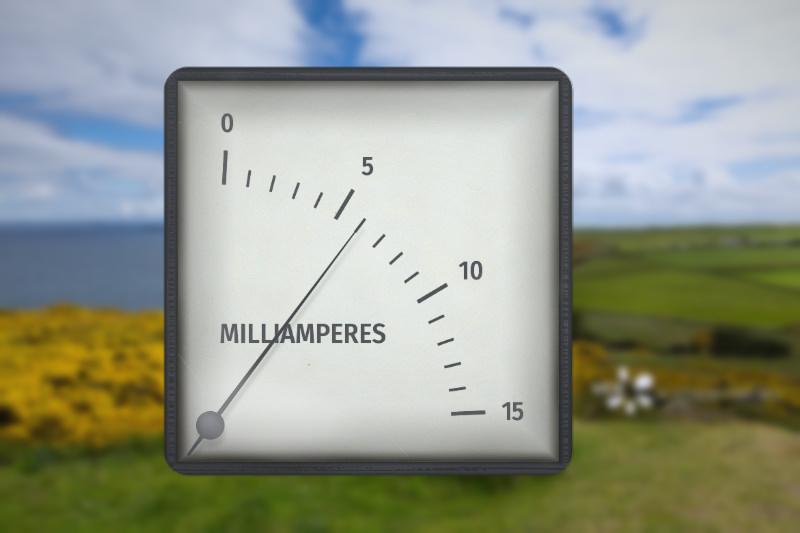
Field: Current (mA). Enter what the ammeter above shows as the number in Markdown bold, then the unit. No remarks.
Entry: **6** mA
